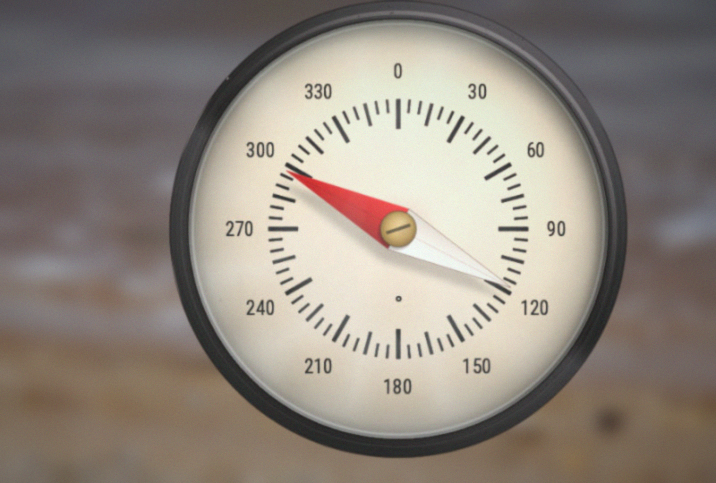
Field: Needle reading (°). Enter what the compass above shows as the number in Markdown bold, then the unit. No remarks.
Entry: **297.5** °
